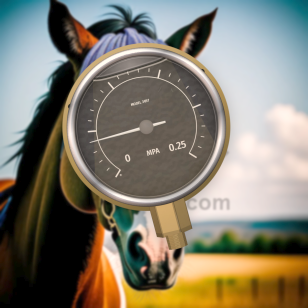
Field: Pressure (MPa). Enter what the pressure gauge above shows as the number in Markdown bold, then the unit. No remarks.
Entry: **0.04** MPa
